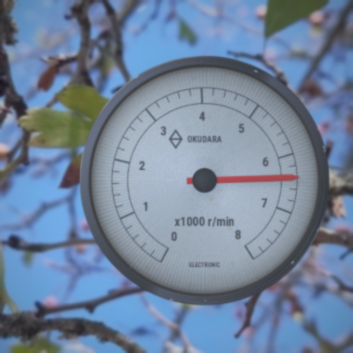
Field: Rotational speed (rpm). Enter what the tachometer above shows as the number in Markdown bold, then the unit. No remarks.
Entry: **6400** rpm
